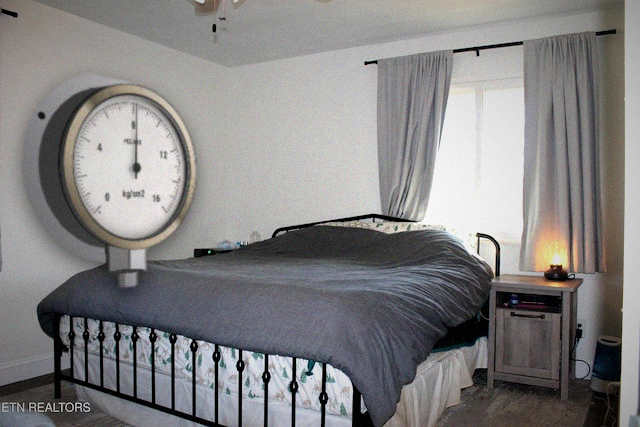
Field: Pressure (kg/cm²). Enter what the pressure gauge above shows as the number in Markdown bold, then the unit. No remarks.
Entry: **8** kg/cm²
